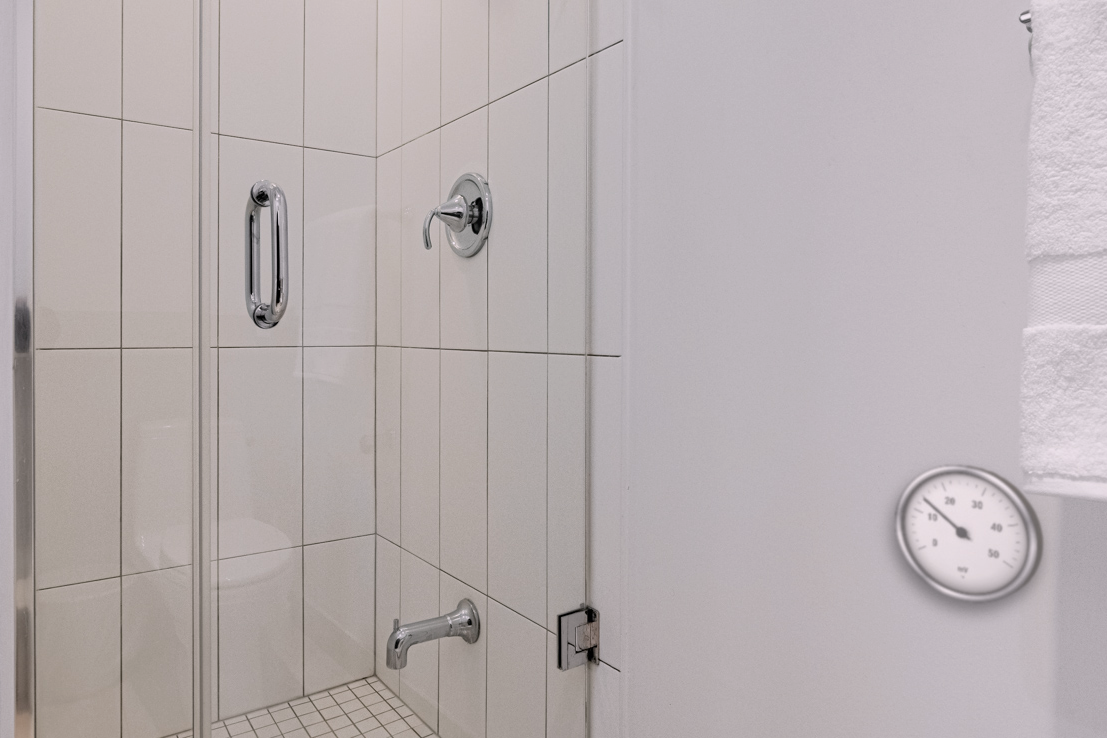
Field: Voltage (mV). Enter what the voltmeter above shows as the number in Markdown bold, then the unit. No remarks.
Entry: **14** mV
